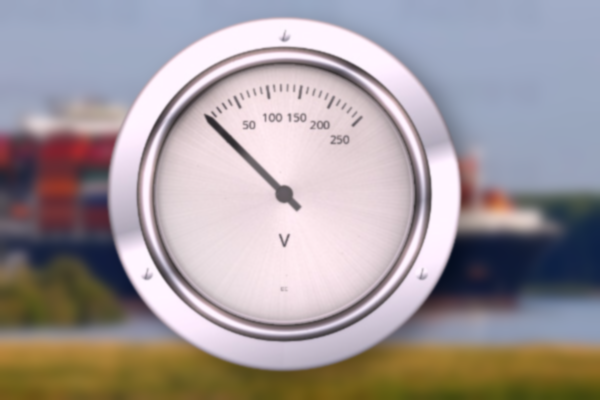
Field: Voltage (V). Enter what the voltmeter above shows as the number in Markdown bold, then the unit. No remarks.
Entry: **0** V
